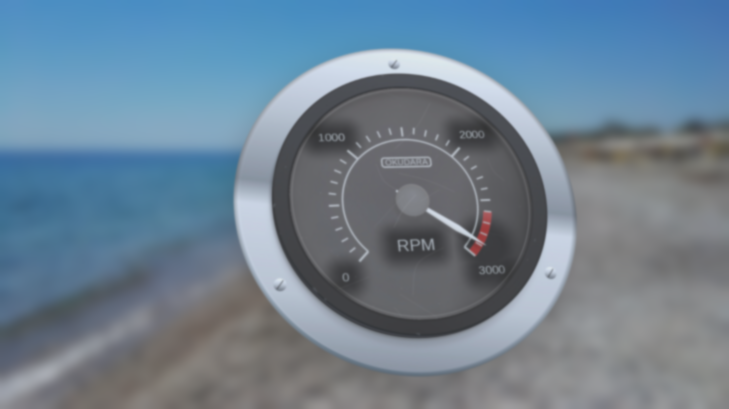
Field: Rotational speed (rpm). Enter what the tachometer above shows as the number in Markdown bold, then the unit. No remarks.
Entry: **2900** rpm
